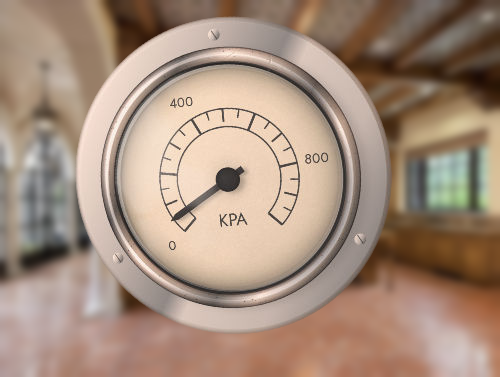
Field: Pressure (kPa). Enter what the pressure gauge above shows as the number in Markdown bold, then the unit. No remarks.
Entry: **50** kPa
